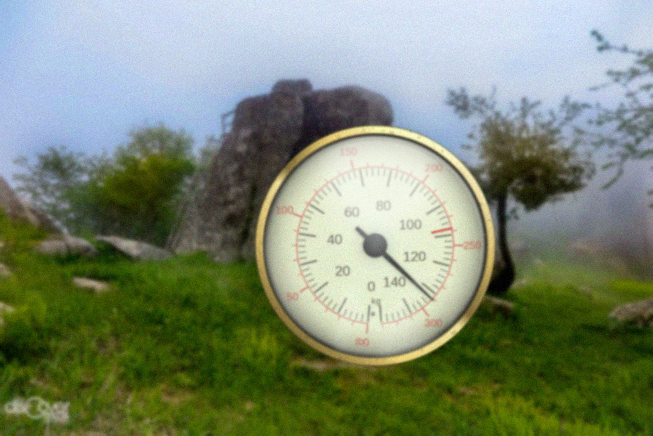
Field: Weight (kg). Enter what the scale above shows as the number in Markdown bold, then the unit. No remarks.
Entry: **132** kg
